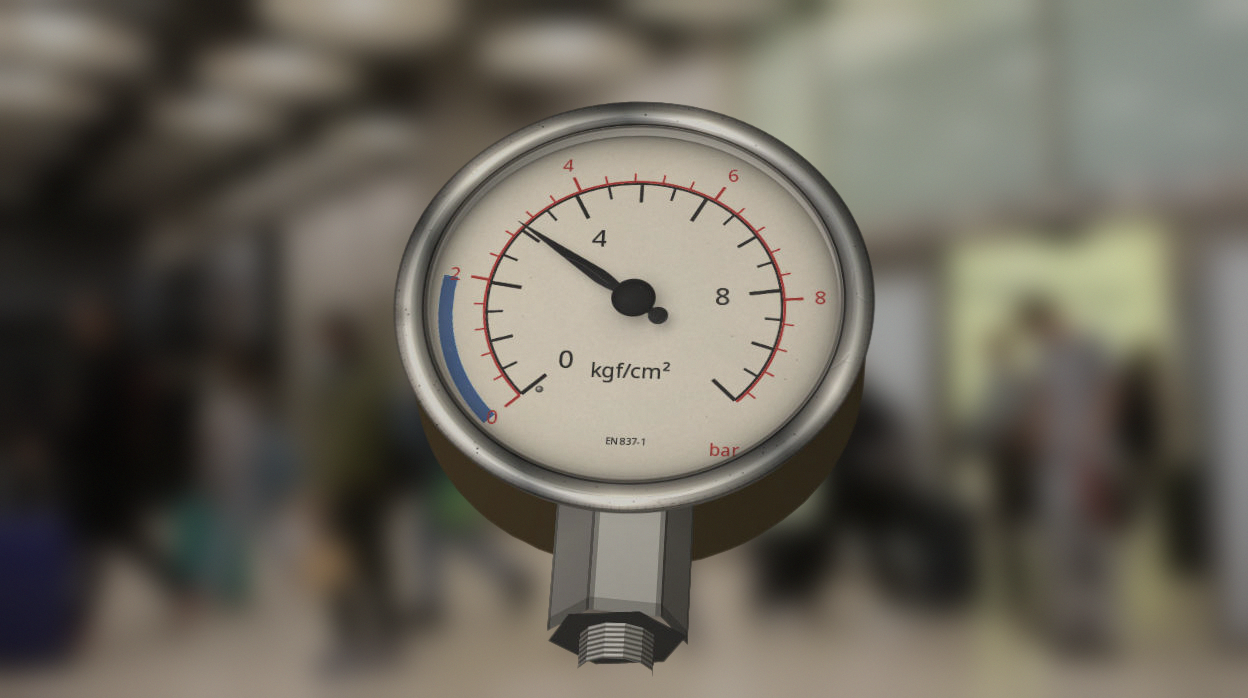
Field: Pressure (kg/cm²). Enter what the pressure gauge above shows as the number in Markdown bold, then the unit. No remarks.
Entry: **3** kg/cm²
